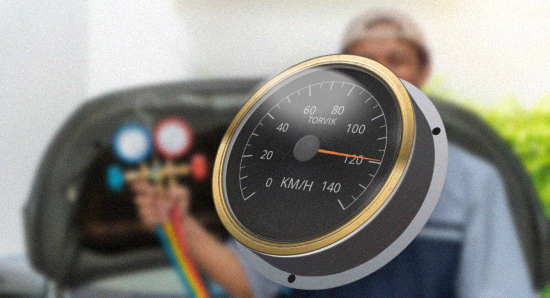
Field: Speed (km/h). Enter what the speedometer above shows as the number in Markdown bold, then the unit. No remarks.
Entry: **120** km/h
